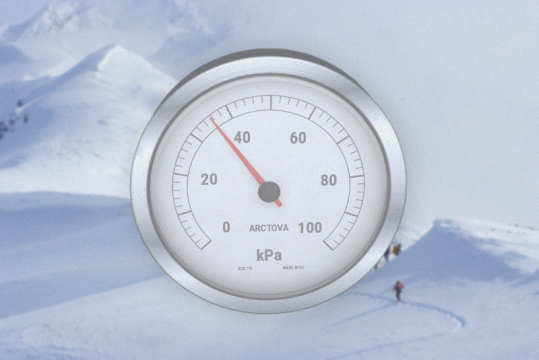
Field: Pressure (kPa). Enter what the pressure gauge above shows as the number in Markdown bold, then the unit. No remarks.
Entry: **36** kPa
